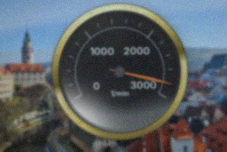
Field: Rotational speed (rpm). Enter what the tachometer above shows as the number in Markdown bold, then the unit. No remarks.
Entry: **2800** rpm
